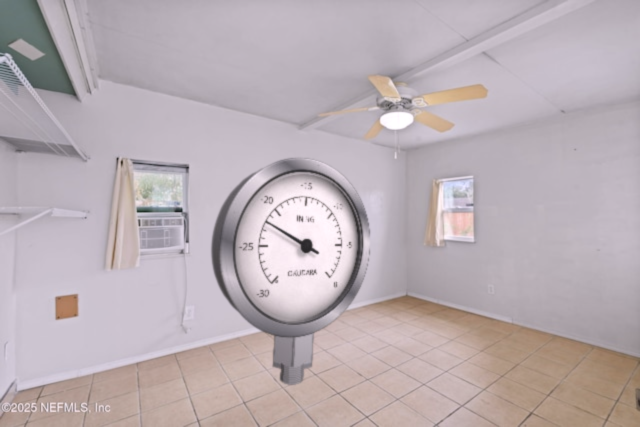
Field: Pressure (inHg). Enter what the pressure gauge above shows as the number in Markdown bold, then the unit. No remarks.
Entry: **-22** inHg
